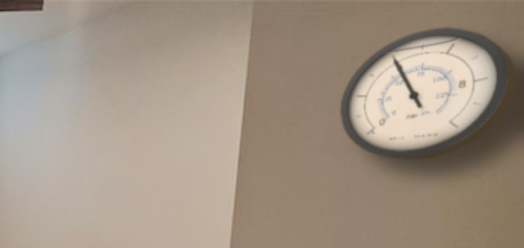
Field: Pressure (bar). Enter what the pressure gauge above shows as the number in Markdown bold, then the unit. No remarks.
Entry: **4** bar
